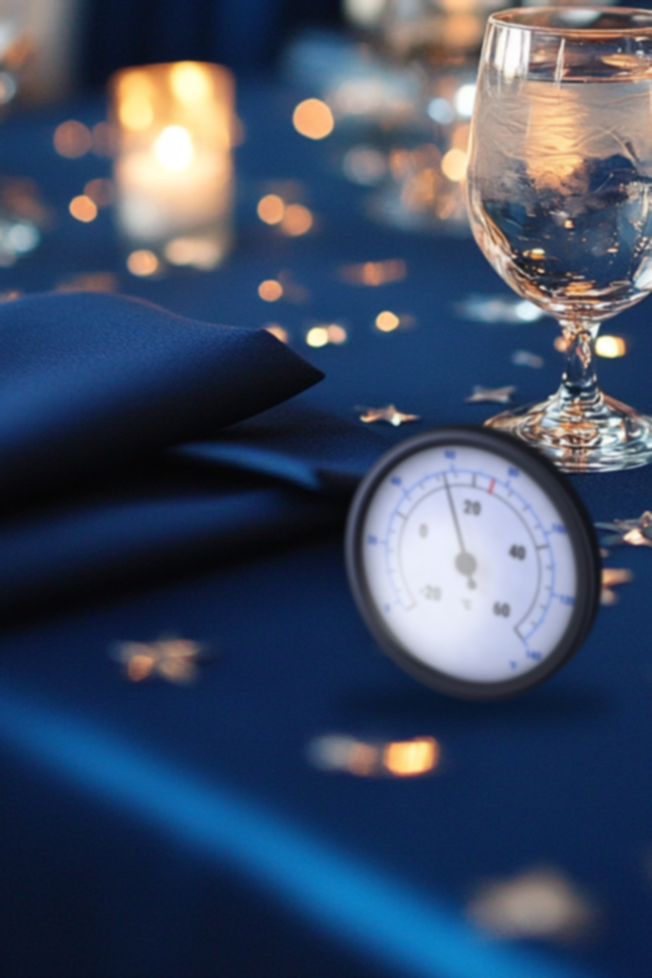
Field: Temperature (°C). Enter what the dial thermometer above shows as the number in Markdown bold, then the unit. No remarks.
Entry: **14** °C
